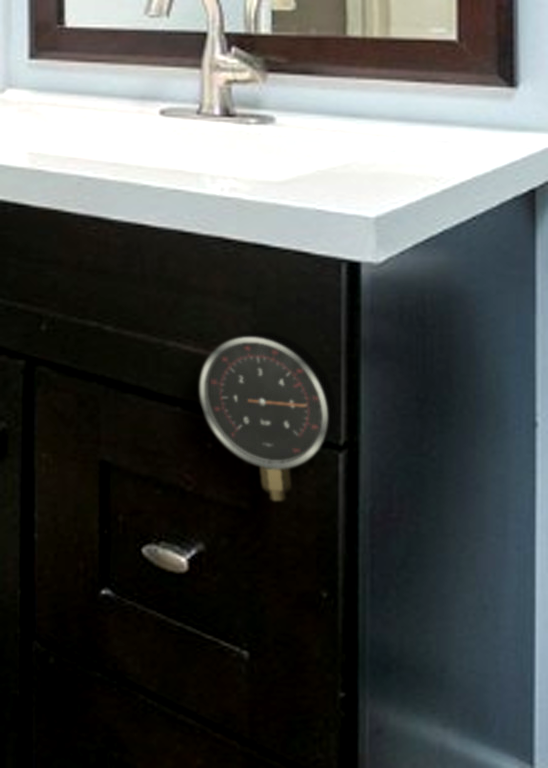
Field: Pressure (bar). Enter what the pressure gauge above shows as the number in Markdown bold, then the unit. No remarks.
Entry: **5** bar
